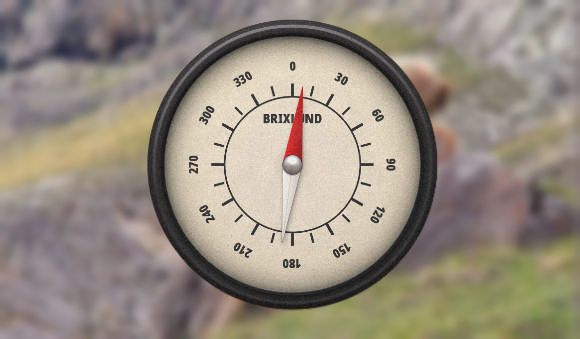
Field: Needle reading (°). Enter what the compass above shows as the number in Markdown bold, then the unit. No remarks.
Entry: **7.5** °
